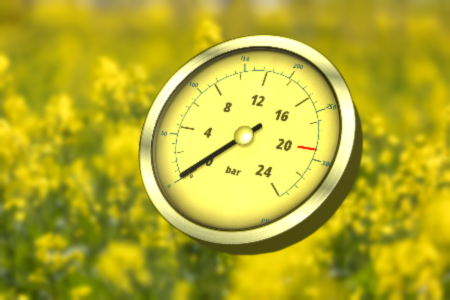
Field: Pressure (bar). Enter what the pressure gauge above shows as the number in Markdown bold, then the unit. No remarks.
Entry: **0** bar
